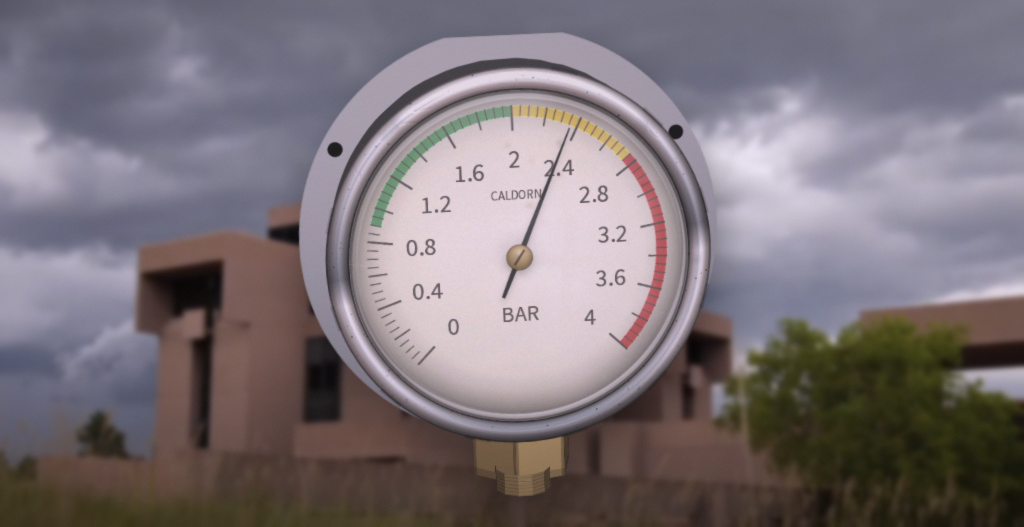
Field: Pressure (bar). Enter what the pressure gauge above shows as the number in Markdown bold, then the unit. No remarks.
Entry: **2.35** bar
